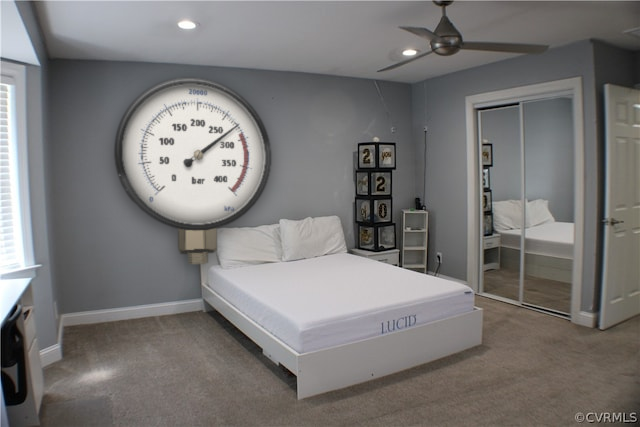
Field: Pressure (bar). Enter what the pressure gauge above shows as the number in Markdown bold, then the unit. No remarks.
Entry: **275** bar
